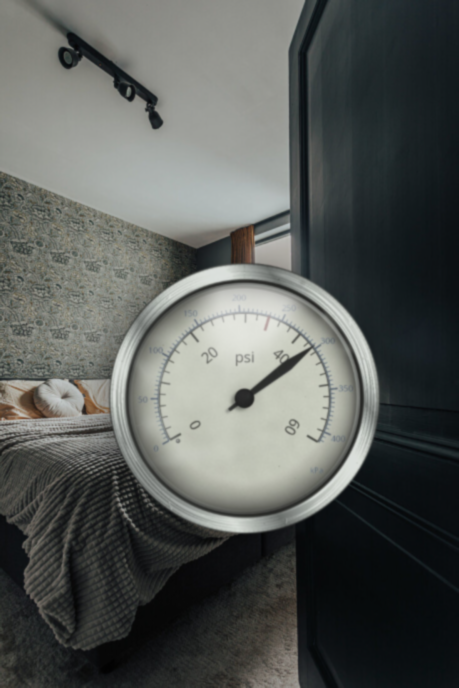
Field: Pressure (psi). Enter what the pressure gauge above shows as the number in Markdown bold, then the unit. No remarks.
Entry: **43** psi
